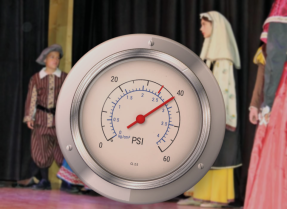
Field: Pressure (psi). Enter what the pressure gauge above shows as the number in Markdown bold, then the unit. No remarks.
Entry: **40** psi
